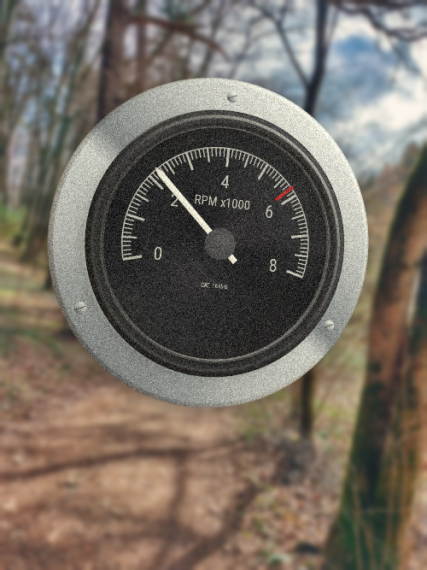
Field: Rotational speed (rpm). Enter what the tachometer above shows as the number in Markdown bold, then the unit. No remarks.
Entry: **2200** rpm
